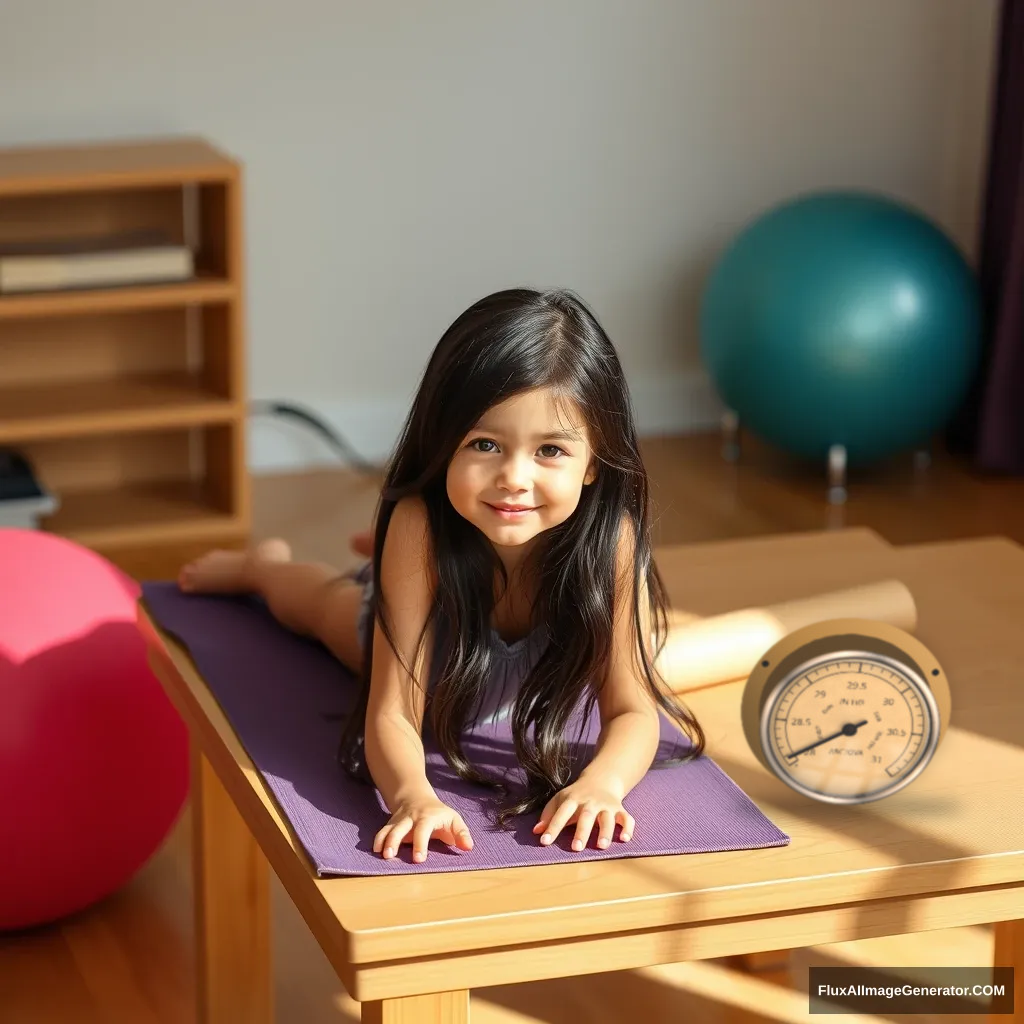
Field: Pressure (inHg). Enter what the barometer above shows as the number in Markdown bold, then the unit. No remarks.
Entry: **28.1** inHg
